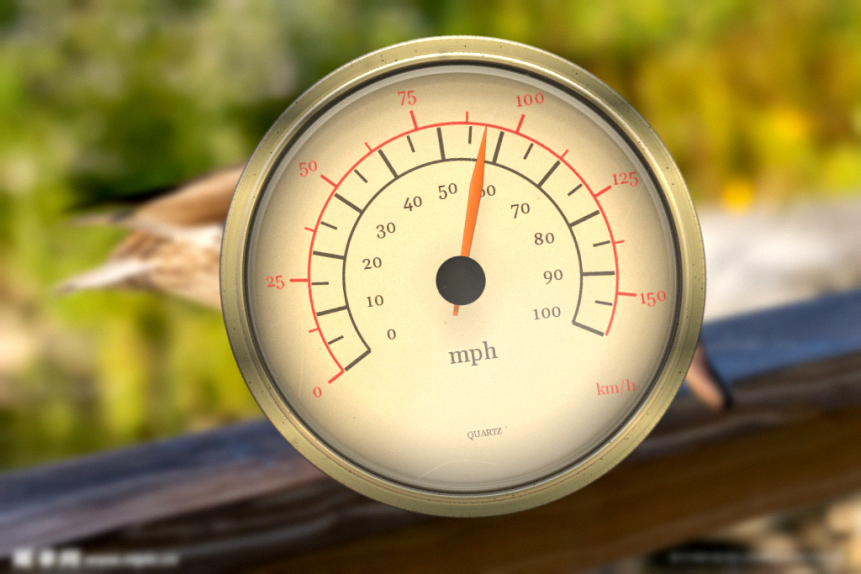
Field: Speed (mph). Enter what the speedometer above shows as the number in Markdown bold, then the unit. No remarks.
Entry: **57.5** mph
